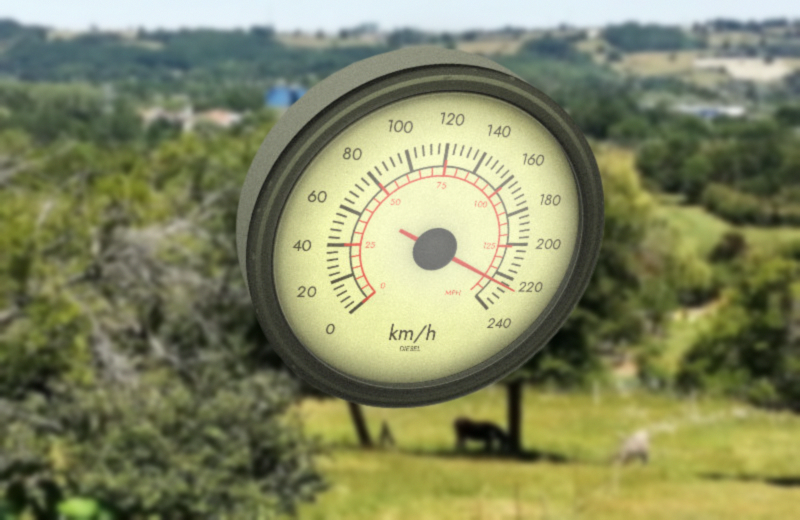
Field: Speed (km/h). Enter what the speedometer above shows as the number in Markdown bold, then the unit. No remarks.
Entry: **224** km/h
